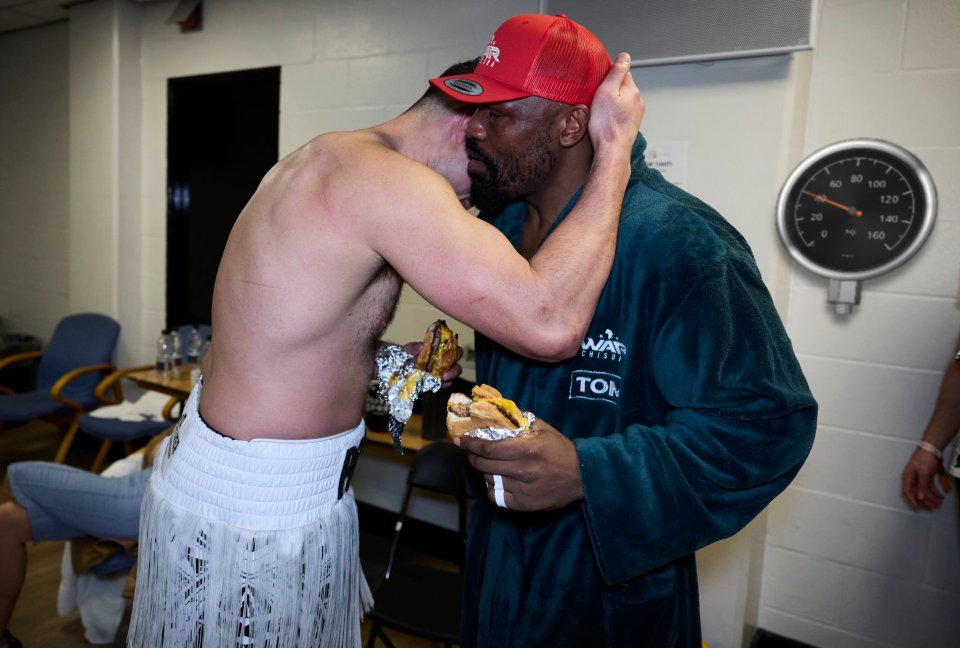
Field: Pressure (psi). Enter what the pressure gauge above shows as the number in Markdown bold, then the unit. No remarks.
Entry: **40** psi
